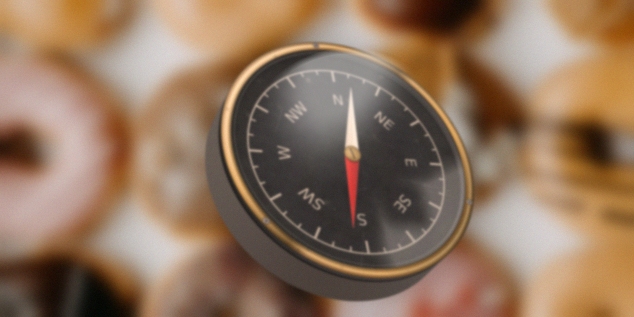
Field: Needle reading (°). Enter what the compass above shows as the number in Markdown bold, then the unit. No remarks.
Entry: **190** °
